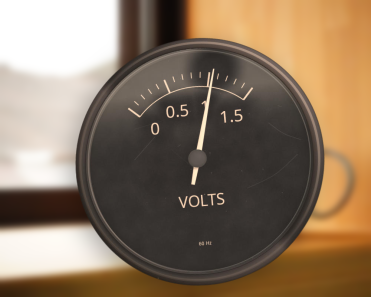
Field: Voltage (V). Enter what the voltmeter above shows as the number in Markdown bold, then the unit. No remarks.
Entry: **1.05** V
